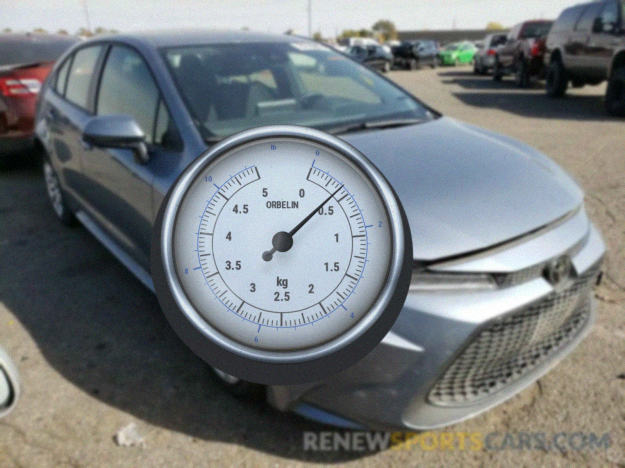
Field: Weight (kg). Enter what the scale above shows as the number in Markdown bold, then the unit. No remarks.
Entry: **0.4** kg
